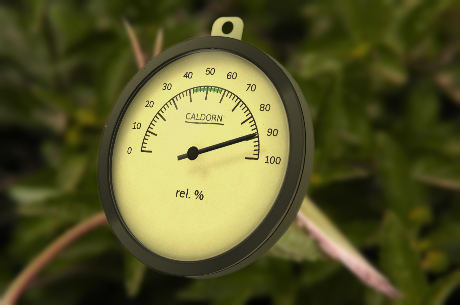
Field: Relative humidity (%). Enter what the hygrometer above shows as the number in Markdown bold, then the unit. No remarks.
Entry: **90** %
